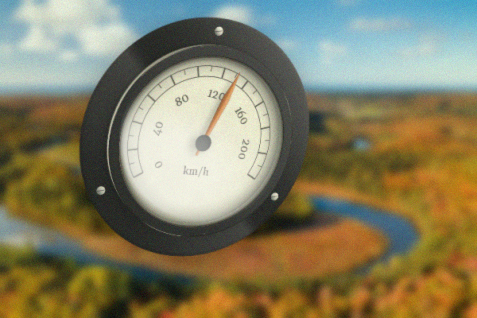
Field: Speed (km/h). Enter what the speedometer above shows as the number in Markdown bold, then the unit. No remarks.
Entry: **130** km/h
